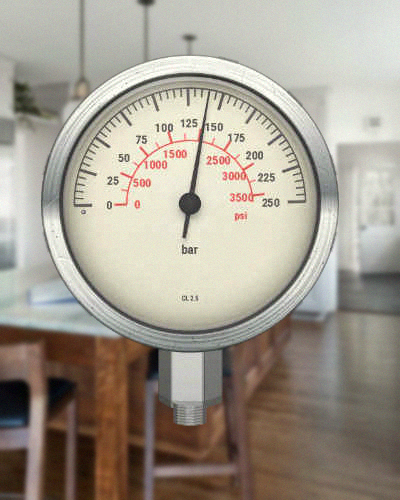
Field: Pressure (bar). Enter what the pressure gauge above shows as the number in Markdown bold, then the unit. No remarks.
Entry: **140** bar
